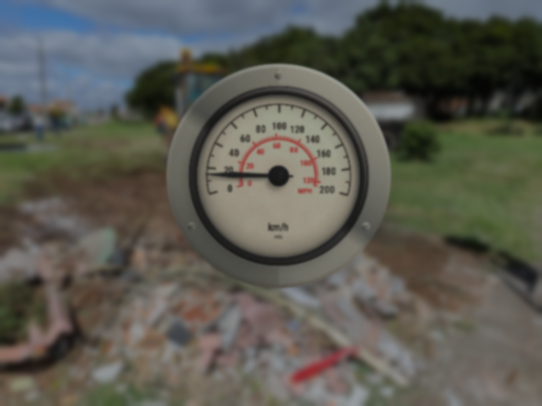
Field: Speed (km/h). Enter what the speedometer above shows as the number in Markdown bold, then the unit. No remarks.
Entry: **15** km/h
